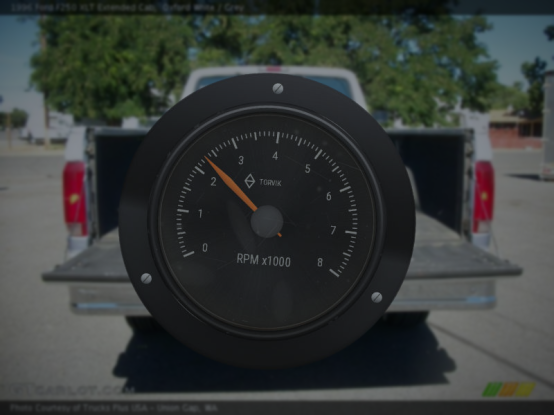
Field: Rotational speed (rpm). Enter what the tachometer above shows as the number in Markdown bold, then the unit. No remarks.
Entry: **2300** rpm
